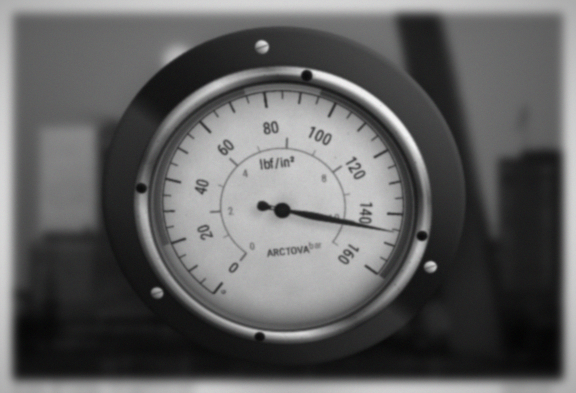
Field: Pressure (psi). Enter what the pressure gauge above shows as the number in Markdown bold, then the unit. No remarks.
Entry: **145** psi
